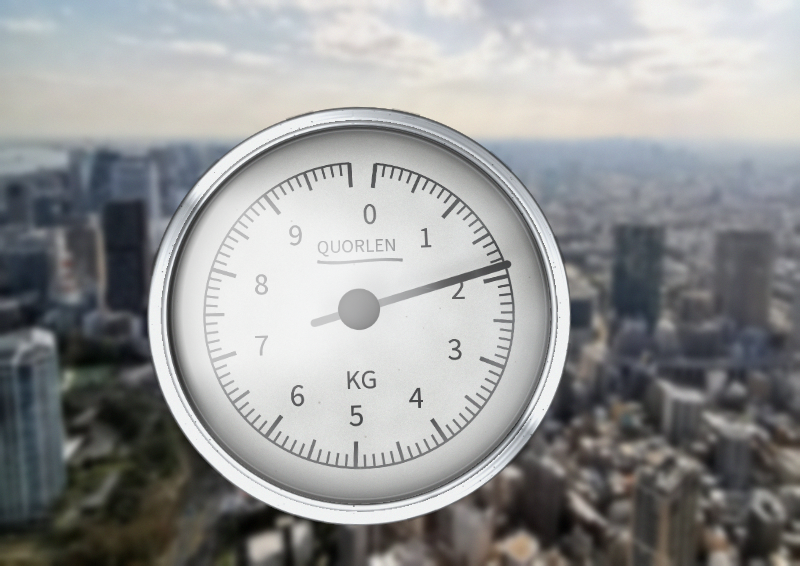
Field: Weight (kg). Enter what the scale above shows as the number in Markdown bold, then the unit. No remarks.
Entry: **1.9** kg
